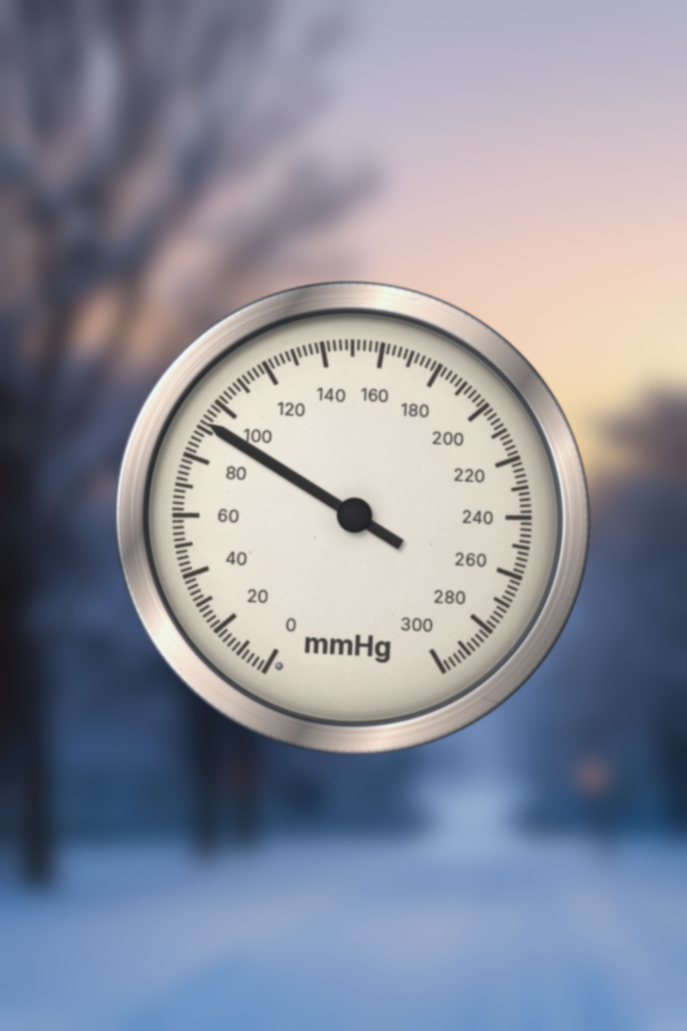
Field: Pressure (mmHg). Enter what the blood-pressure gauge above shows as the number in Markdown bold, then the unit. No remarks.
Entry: **92** mmHg
